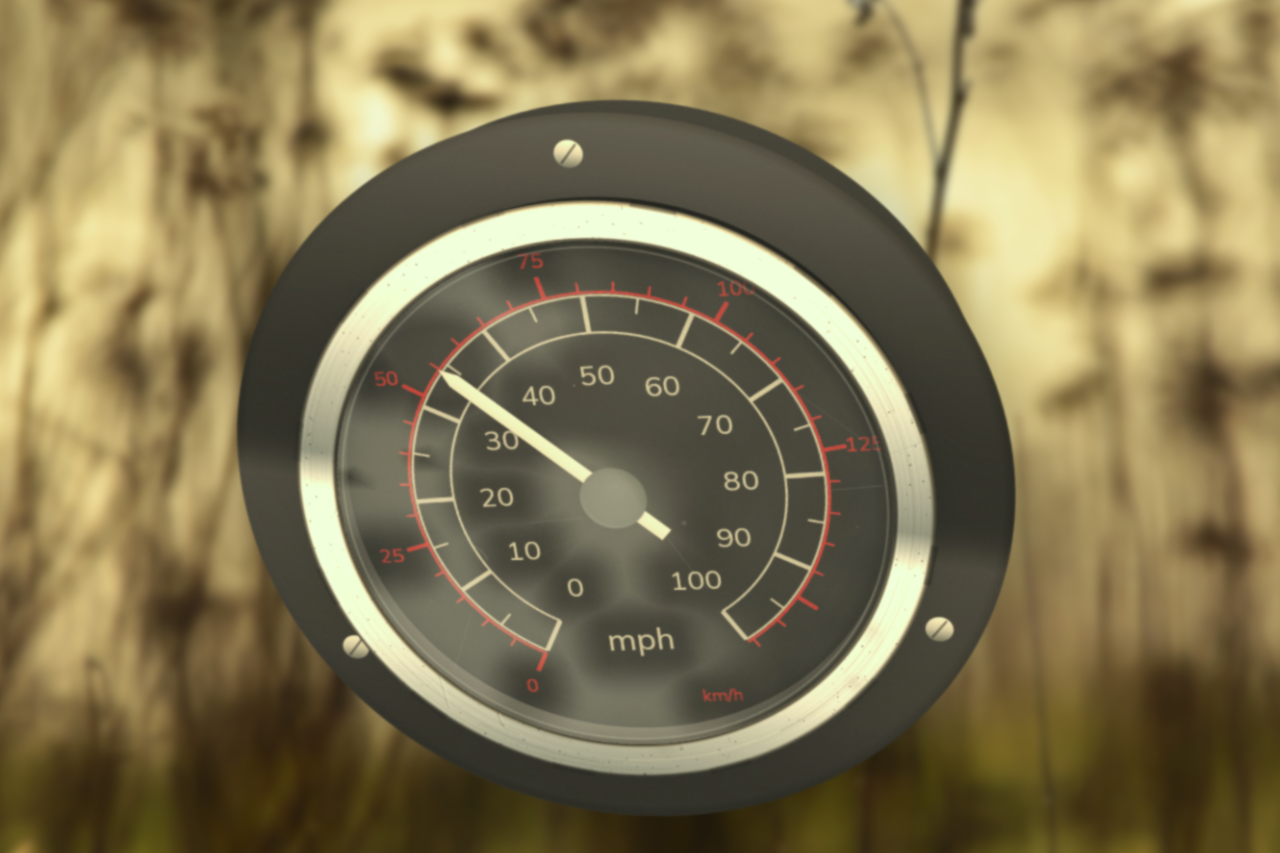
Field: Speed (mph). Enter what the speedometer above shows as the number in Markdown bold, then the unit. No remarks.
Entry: **35** mph
